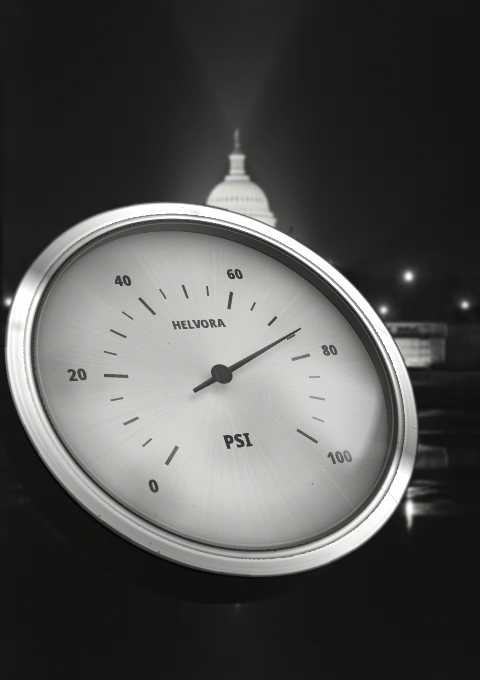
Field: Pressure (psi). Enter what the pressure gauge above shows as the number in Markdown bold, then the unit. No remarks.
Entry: **75** psi
